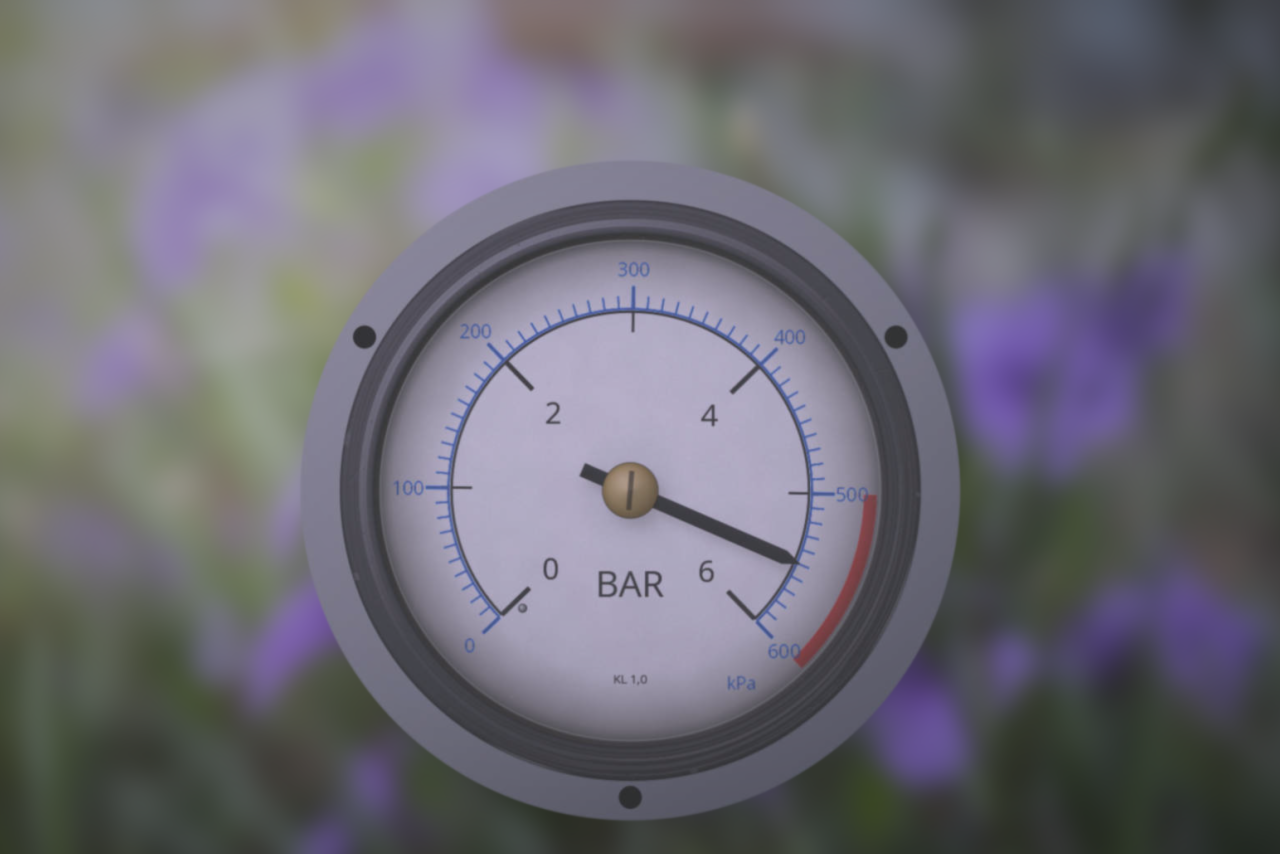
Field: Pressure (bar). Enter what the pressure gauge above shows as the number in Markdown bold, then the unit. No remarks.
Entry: **5.5** bar
